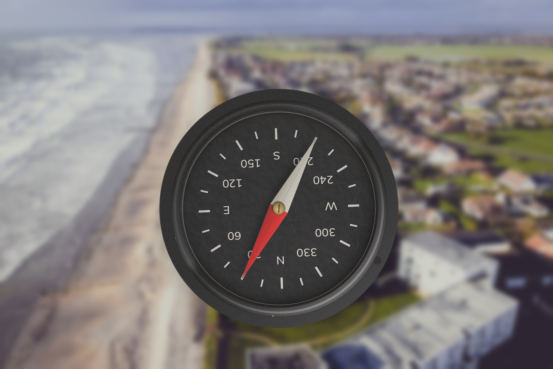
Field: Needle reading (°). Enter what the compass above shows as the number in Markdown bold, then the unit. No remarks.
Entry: **30** °
